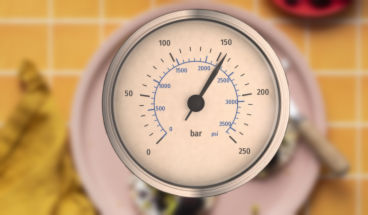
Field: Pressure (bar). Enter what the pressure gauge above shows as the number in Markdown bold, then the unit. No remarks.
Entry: **155** bar
